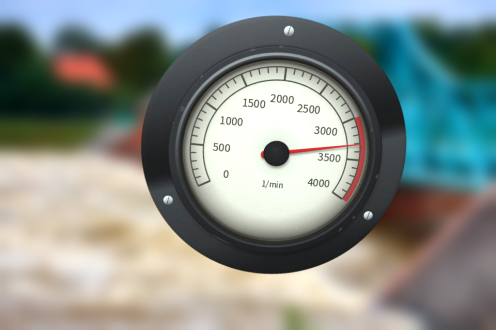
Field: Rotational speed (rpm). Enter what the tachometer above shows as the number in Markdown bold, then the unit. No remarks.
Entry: **3300** rpm
